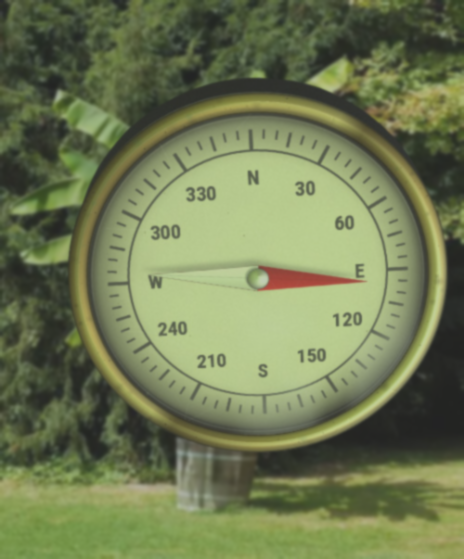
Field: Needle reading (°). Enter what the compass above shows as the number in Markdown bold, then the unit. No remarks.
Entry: **95** °
